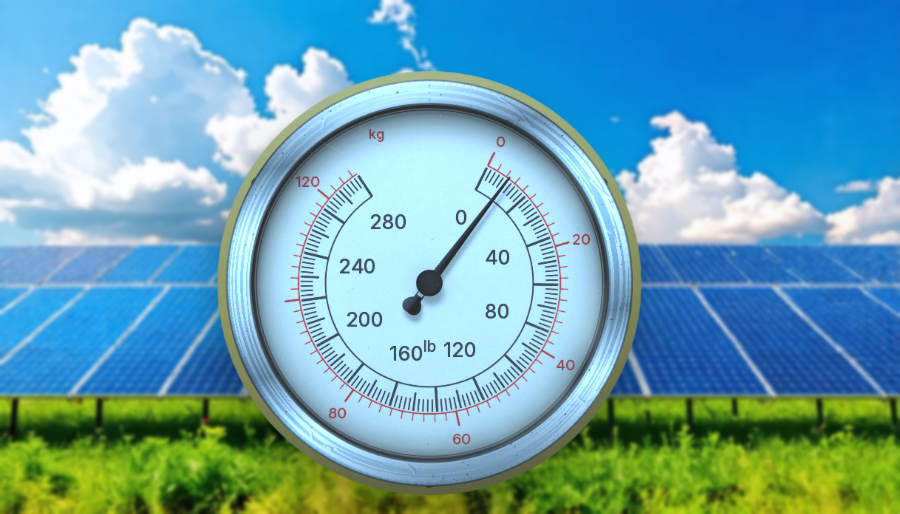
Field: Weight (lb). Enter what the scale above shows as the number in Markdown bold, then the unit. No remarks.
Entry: **10** lb
